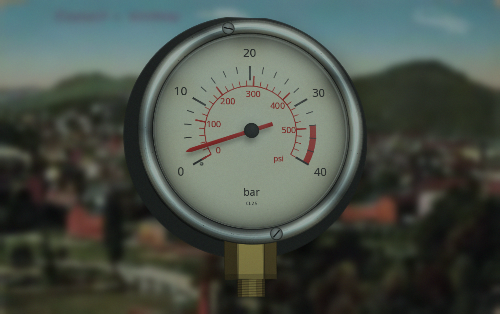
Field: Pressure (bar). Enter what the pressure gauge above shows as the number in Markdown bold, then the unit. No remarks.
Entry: **2** bar
